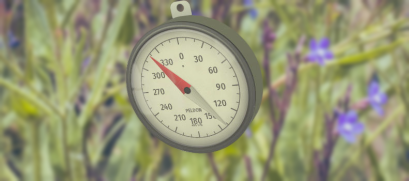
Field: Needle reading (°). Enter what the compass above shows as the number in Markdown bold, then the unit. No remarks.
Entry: **320** °
